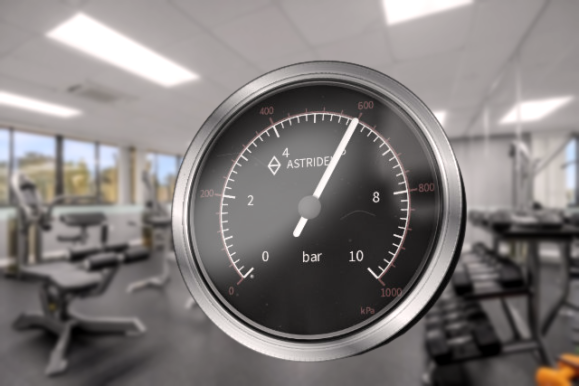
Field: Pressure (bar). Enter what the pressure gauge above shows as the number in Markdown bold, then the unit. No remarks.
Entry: **6** bar
